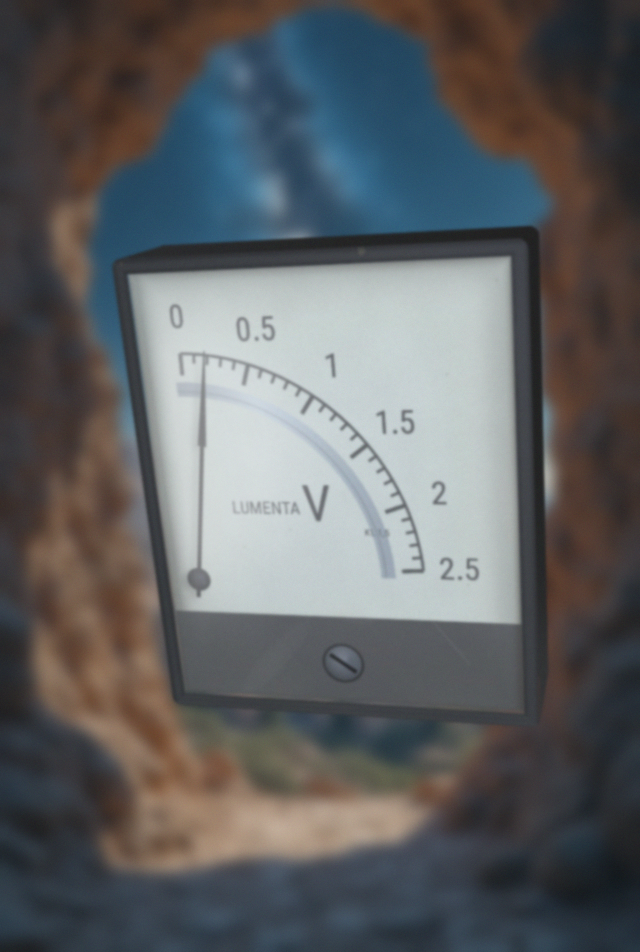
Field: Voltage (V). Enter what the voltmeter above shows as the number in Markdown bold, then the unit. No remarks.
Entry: **0.2** V
